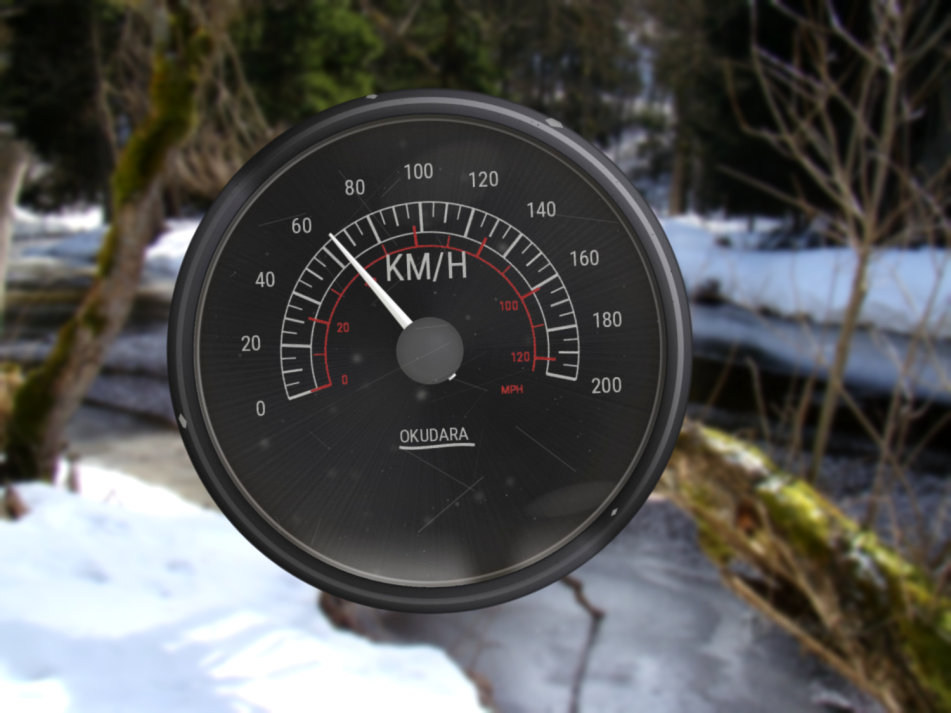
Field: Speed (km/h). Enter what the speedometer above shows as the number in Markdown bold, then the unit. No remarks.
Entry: **65** km/h
